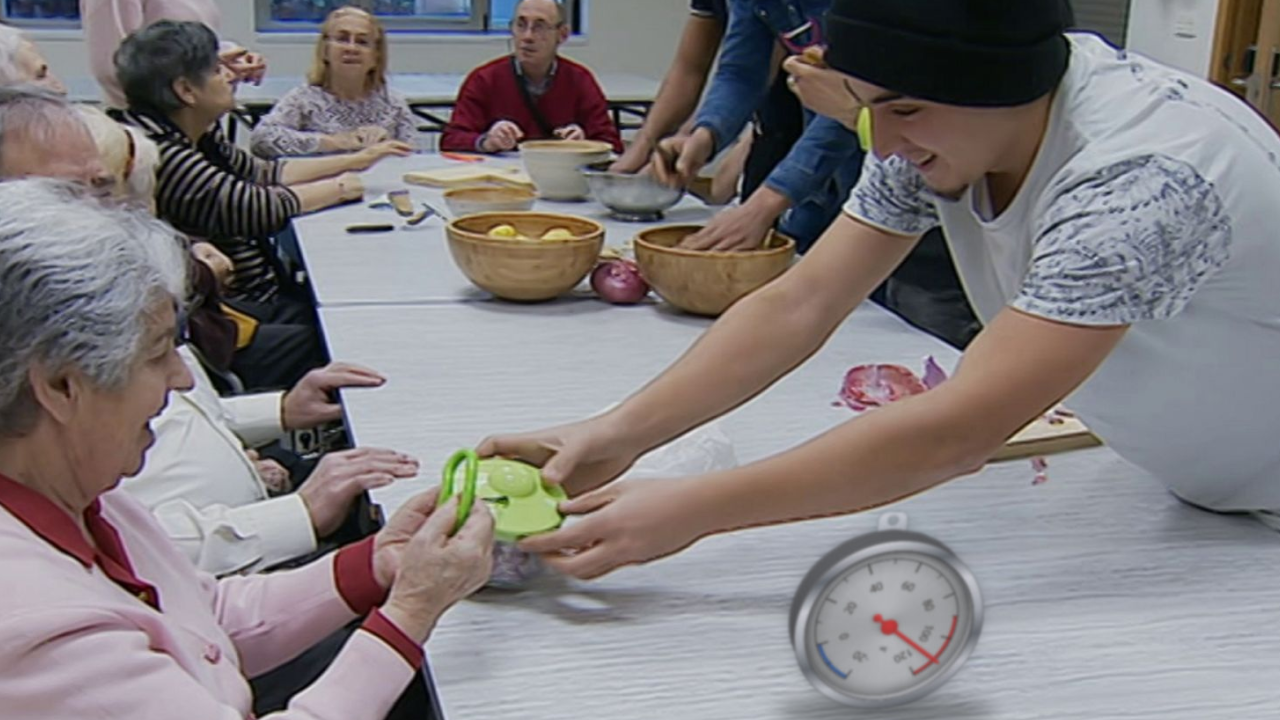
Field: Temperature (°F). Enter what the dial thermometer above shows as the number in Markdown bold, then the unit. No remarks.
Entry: **110** °F
